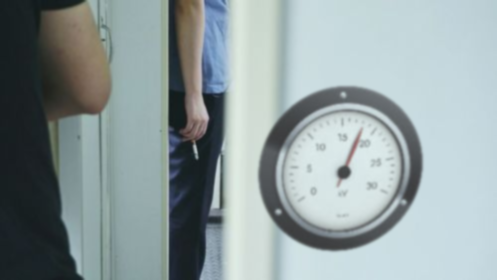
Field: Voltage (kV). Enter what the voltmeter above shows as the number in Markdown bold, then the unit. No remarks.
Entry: **18** kV
